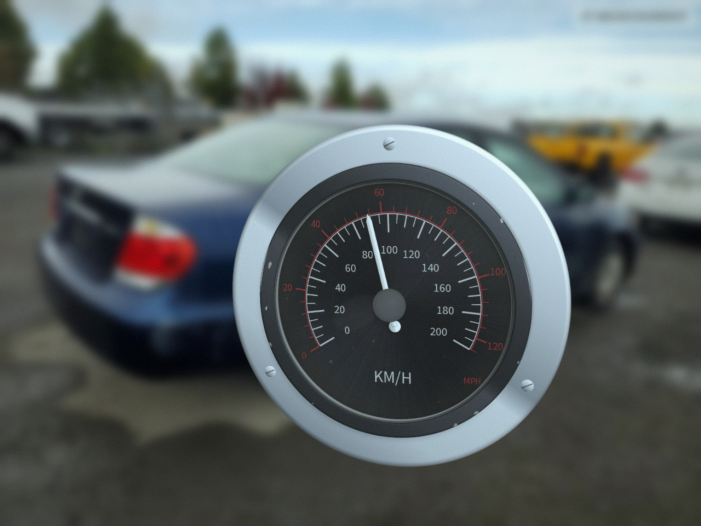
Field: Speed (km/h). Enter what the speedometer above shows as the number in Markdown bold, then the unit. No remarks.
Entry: **90** km/h
